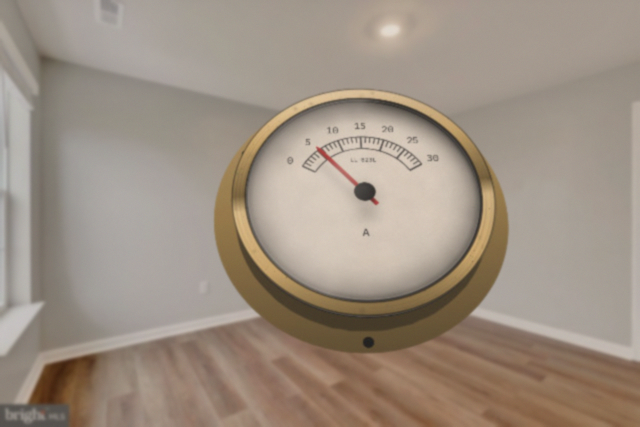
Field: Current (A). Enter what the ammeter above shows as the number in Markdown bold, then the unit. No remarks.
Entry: **5** A
